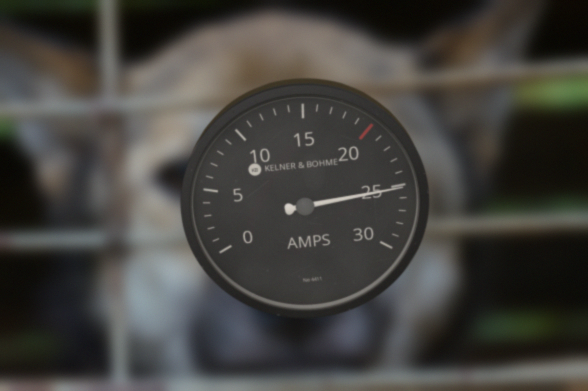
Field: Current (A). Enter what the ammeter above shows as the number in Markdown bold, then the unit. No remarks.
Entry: **25** A
